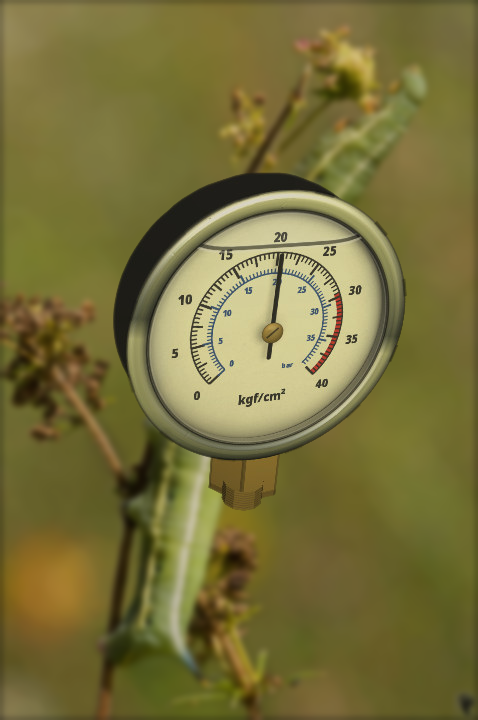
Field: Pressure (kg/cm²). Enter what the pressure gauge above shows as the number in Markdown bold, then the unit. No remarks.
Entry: **20** kg/cm²
